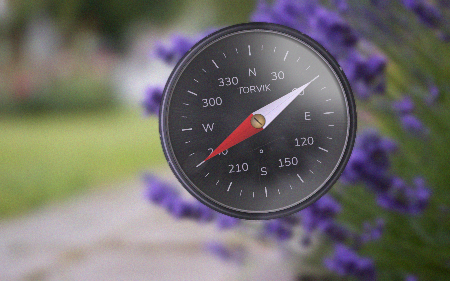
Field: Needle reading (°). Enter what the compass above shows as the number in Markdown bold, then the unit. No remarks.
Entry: **240** °
